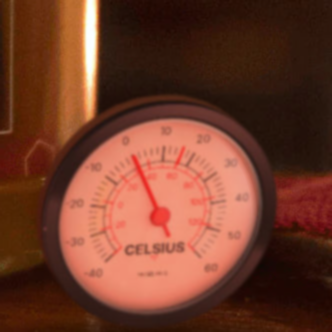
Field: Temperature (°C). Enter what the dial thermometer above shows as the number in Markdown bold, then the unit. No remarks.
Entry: **0** °C
